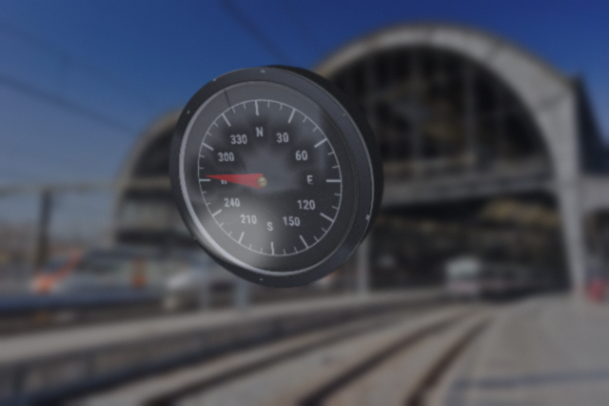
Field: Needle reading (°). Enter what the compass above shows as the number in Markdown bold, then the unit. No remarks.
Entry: **275** °
